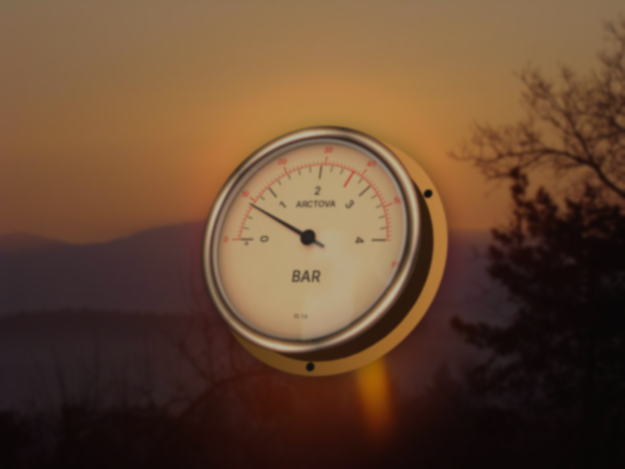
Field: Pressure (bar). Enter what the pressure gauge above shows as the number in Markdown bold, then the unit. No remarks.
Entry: **0.6** bar
